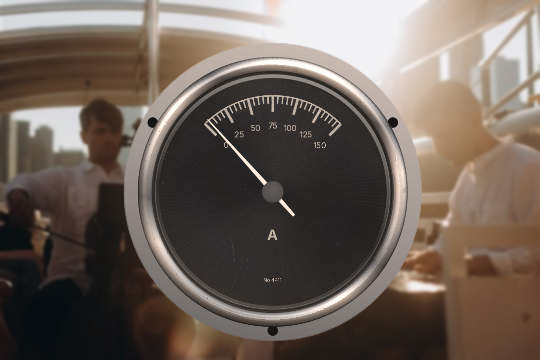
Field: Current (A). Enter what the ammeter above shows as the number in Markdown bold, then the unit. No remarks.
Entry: **5** A
